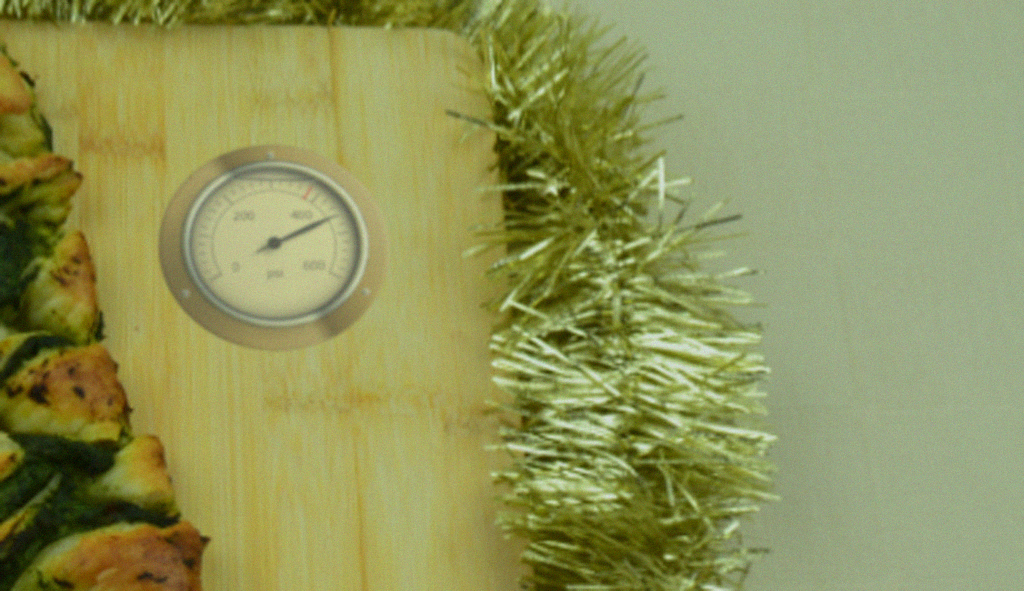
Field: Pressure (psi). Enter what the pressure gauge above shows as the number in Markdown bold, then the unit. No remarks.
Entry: **460** psi
